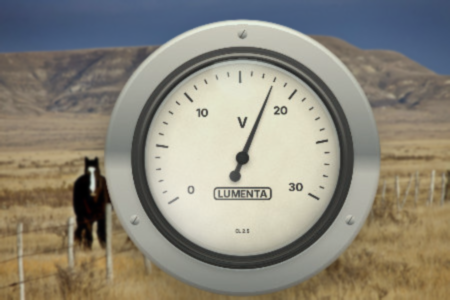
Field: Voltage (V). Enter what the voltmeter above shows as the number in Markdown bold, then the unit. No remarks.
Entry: **18** V
